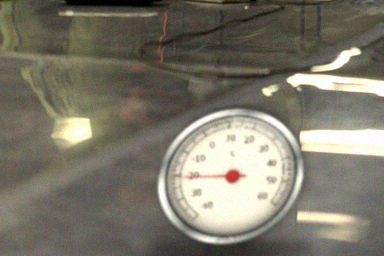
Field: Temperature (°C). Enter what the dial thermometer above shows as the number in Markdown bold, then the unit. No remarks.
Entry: **-20** °C
